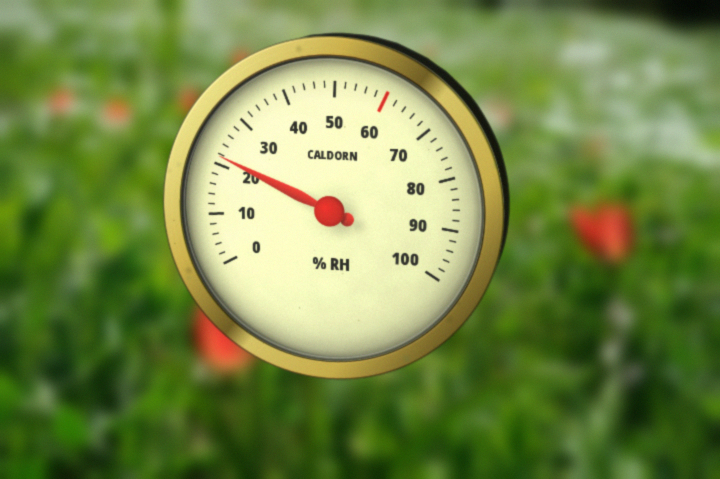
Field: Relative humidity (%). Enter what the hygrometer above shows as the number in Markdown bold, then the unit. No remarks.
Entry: **22** %
